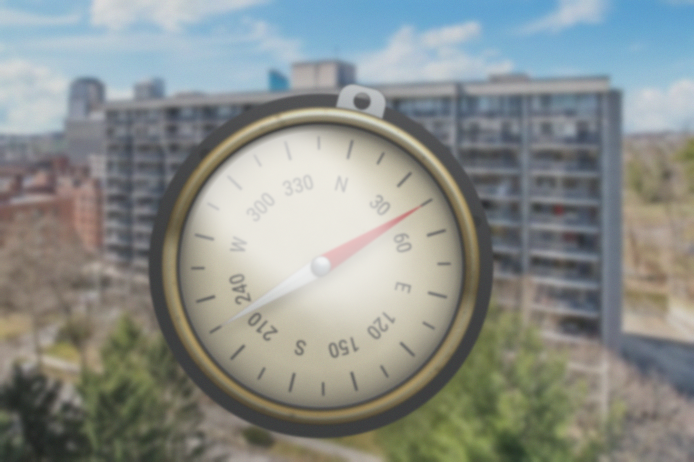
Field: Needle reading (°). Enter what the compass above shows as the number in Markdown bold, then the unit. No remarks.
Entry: **45** °
